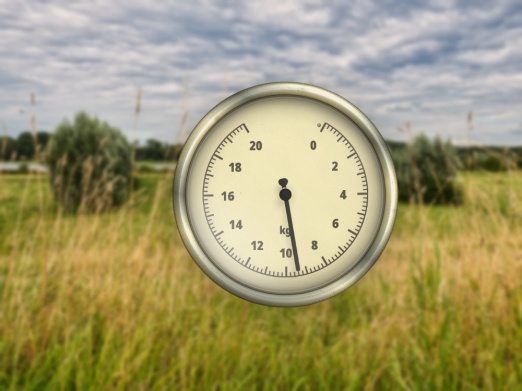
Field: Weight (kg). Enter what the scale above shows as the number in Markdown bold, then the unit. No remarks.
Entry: **9.4** kg
